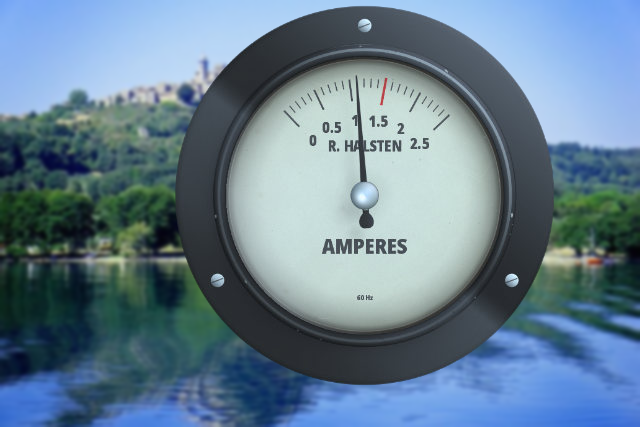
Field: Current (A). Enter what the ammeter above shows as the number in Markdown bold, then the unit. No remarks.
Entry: **1.1** A
